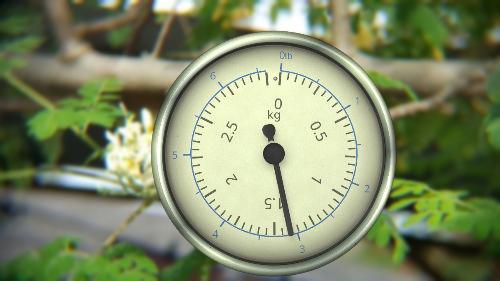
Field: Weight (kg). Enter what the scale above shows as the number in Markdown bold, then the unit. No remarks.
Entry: **1.4** kg
